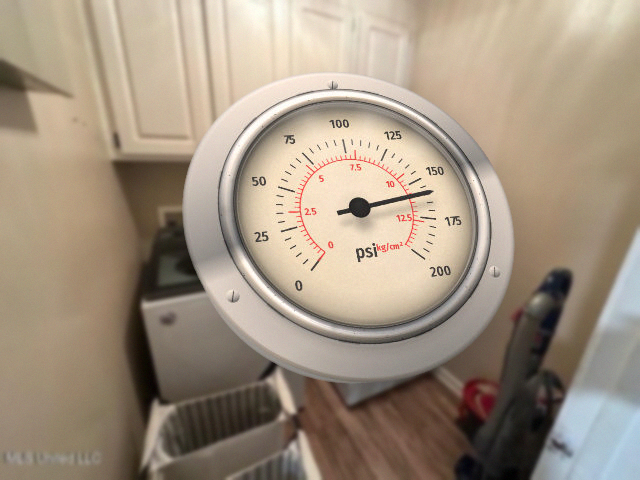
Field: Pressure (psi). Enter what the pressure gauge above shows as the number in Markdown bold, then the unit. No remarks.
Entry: **160** psi
